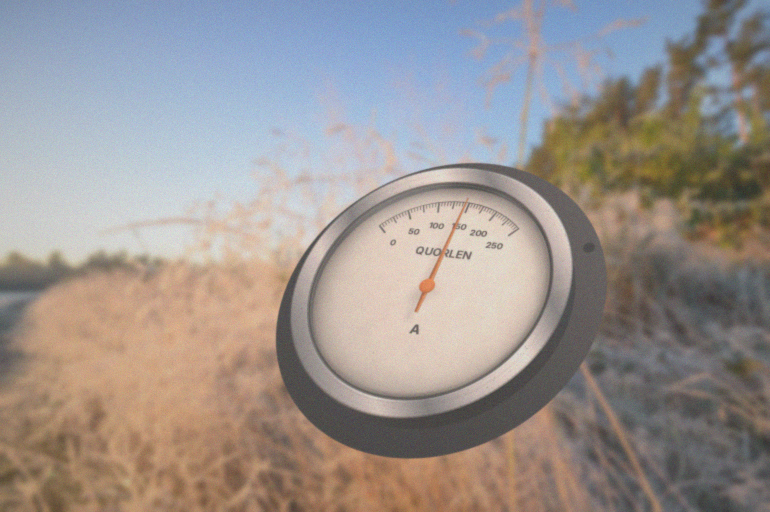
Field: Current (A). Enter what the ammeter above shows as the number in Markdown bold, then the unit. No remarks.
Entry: **150** A
